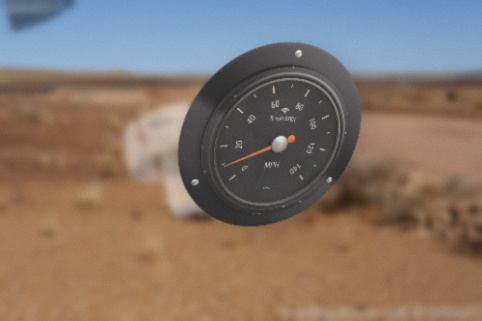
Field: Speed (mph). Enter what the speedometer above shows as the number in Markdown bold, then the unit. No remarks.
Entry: **10** mph
